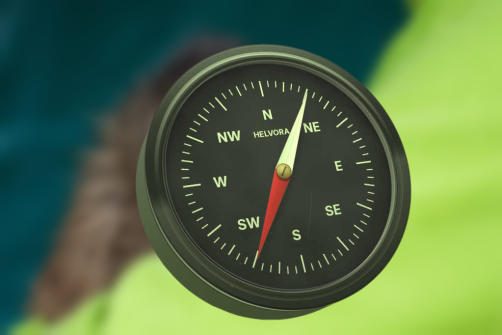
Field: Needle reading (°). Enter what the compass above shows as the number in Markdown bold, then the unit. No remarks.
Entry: **210** °
